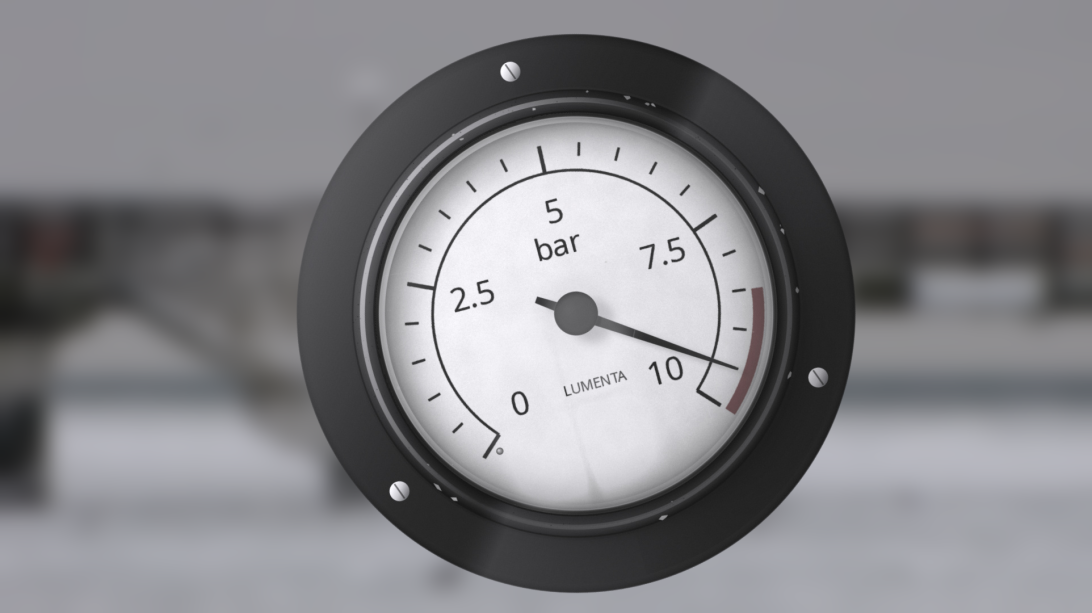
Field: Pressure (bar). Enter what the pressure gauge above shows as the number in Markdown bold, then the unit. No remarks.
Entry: **9.5** bar
